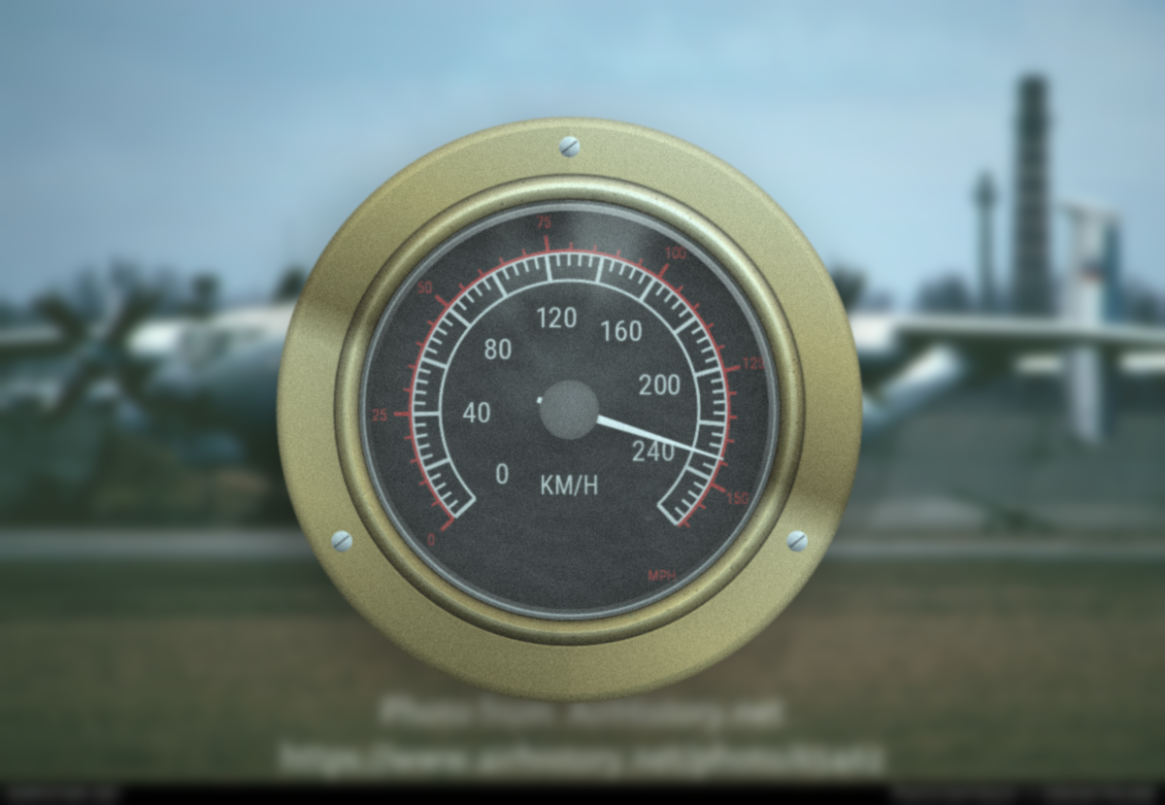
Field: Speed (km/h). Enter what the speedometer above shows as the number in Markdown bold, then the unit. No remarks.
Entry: **232** km/h
